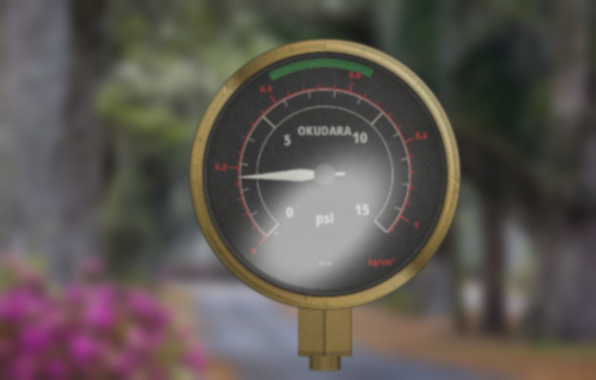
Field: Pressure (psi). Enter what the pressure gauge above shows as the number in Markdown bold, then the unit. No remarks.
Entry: **2.5** psi
